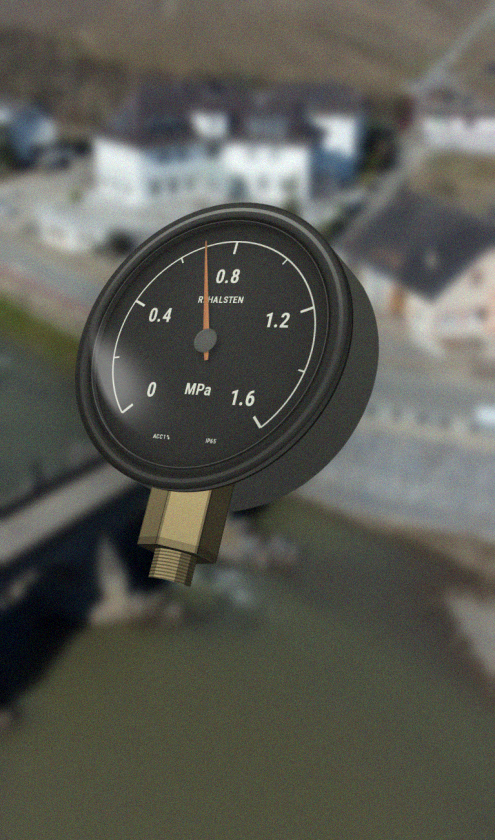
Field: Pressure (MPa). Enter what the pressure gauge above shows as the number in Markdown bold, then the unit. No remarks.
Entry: **0.7** MPa
